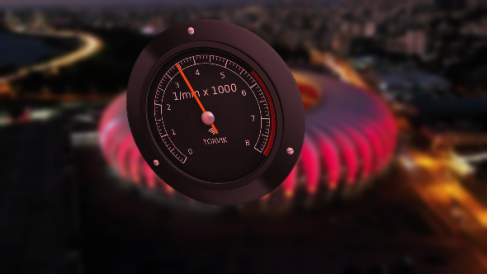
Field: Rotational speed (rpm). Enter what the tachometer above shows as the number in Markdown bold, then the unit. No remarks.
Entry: **3500** rpm
